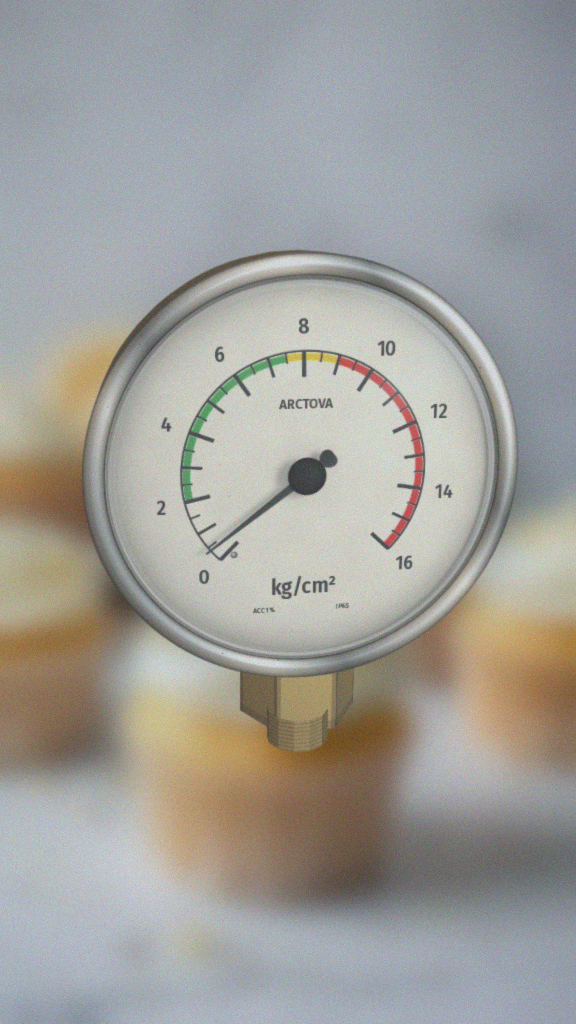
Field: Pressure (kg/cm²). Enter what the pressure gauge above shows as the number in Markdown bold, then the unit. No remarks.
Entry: **0.5** kg/cm²
